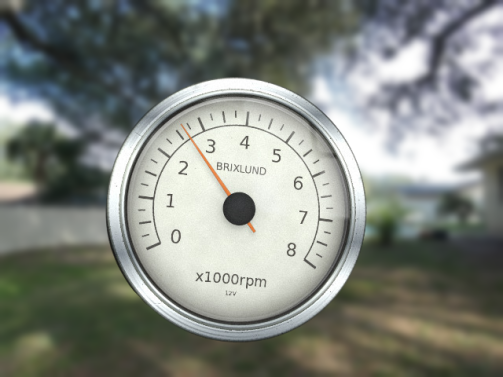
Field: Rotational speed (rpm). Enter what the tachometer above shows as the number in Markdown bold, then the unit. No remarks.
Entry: **2625** rpm
